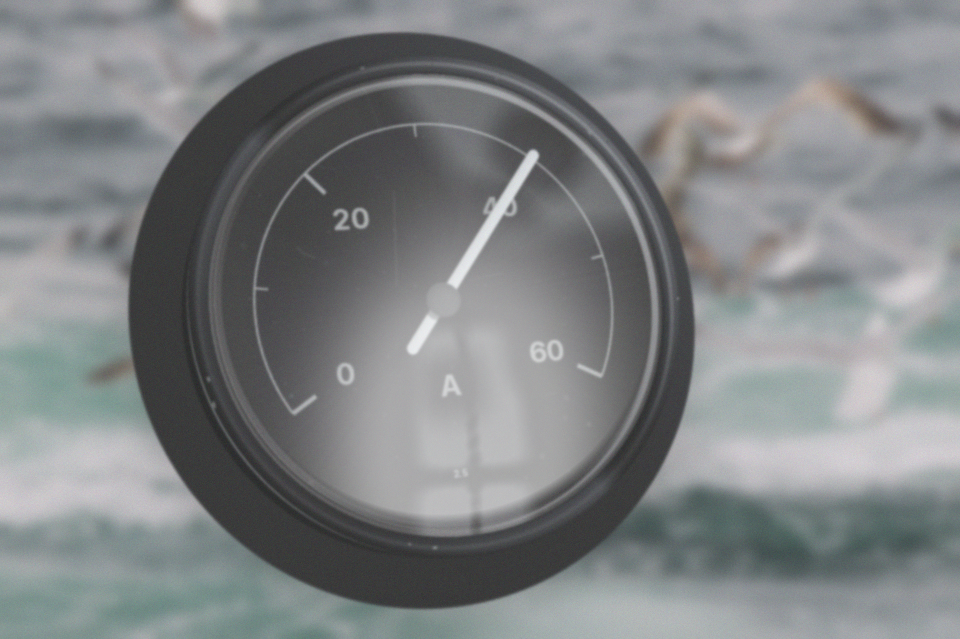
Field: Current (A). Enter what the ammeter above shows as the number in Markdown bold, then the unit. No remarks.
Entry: **40** A
